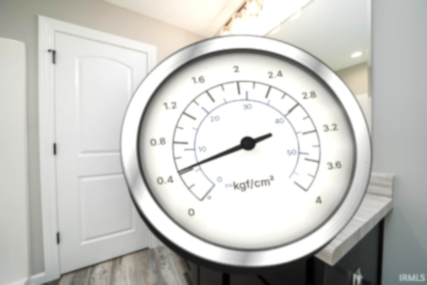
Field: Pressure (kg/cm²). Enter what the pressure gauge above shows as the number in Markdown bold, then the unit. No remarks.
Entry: **0.4** kg/cm²
